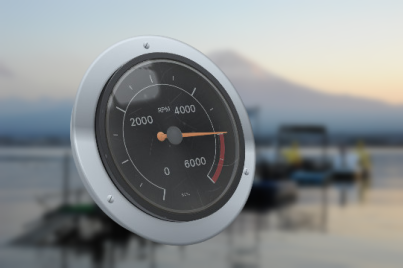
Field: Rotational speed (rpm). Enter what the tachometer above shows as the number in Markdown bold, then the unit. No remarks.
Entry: **5000** rpm
